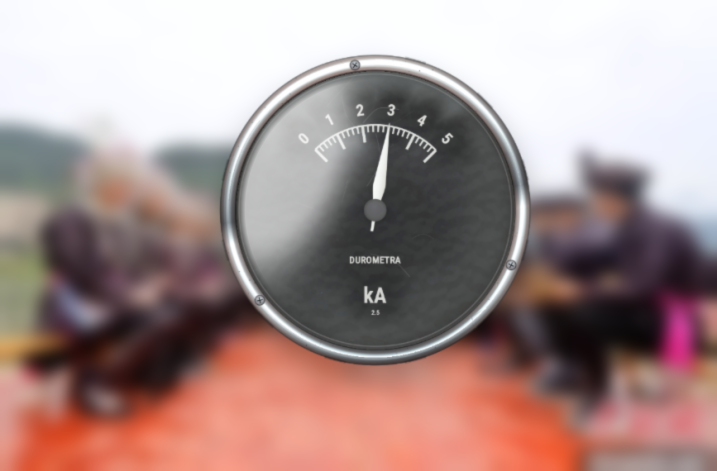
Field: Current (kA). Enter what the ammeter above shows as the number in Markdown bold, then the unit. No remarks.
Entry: **3** kA
